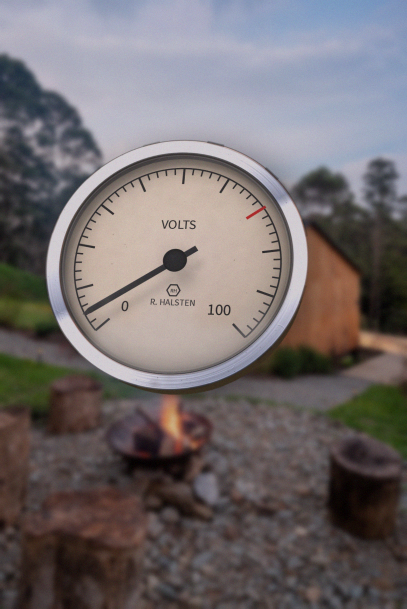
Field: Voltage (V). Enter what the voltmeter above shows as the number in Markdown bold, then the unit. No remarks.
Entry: **4** V
